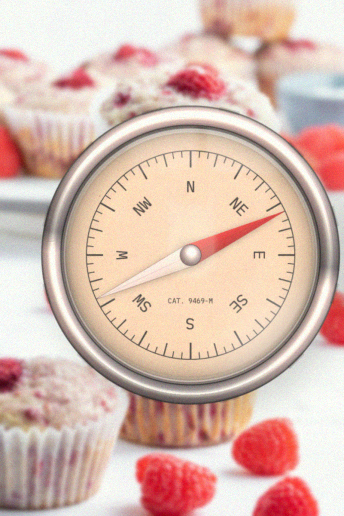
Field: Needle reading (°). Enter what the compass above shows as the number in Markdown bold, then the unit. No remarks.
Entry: **65** °
